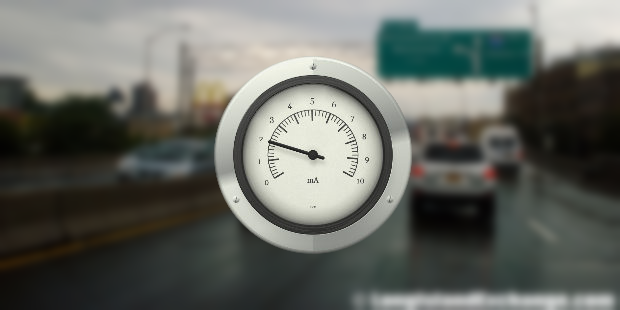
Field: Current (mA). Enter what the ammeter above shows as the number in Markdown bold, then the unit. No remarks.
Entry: **2** mA
